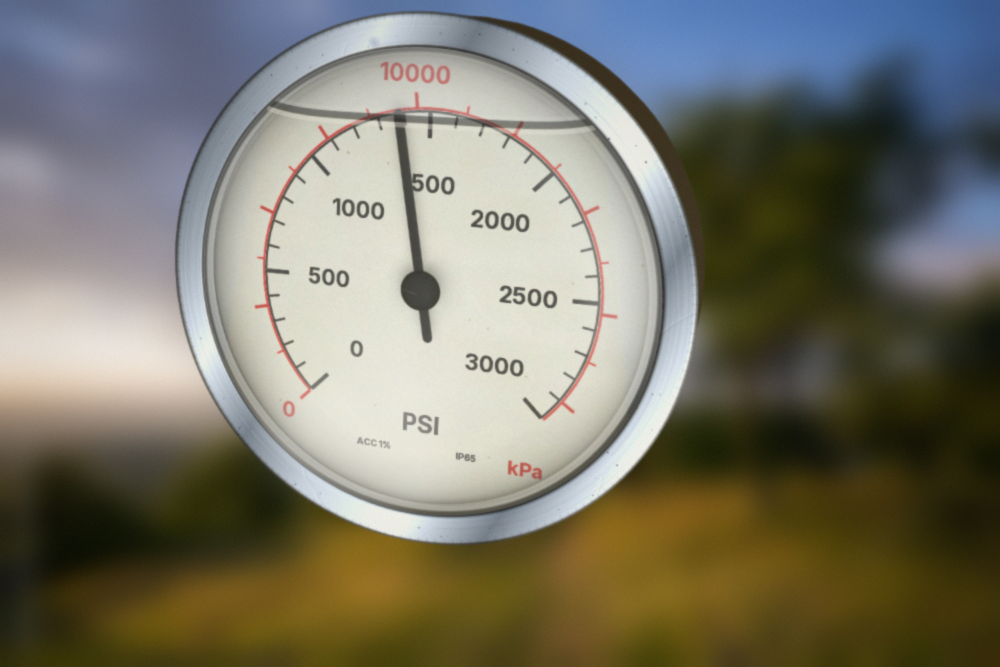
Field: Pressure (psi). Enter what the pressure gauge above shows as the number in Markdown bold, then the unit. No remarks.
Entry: **1400** psi
